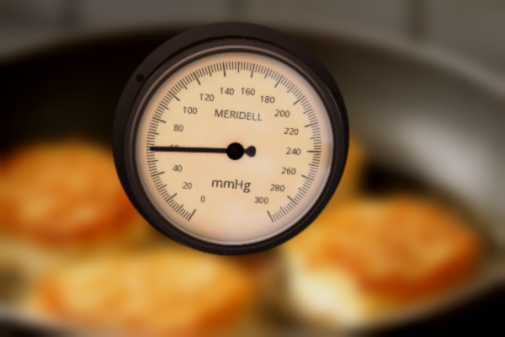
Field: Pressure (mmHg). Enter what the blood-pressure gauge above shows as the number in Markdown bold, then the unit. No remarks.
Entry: **60** mmHg
